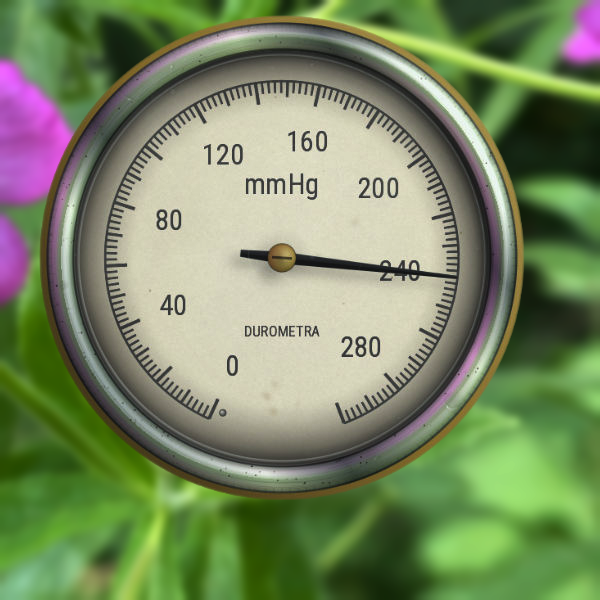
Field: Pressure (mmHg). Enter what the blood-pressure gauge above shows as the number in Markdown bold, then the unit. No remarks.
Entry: **240** mmHg
